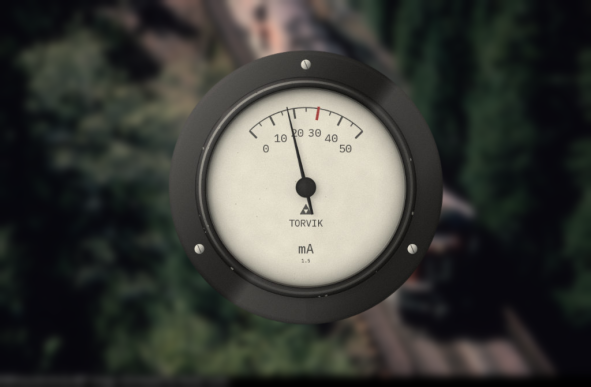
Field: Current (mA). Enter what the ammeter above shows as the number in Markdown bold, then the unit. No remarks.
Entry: **17.5** mA
